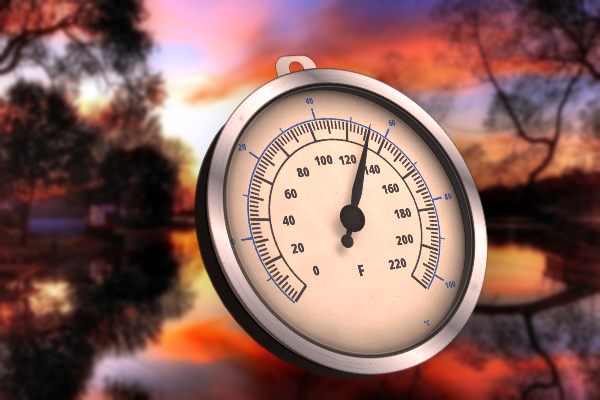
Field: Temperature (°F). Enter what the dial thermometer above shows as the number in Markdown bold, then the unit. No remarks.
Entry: **130** °F
